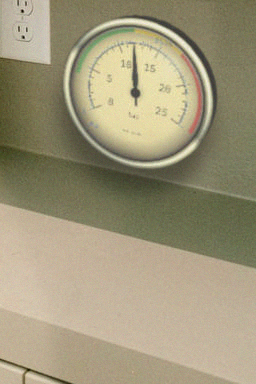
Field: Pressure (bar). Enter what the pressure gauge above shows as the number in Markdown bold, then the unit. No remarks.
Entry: **12** bar
